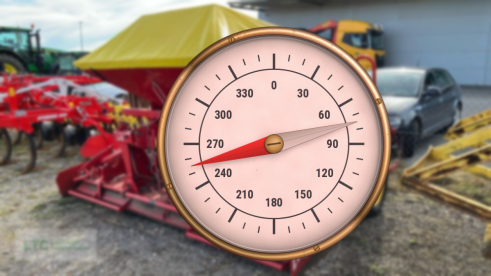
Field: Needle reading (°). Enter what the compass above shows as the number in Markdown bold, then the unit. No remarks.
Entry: **255** °
